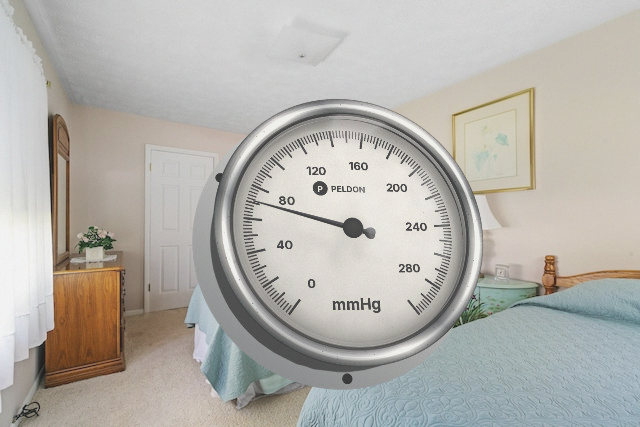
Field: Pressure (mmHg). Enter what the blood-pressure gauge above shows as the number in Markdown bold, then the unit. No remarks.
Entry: **70** mmHg
